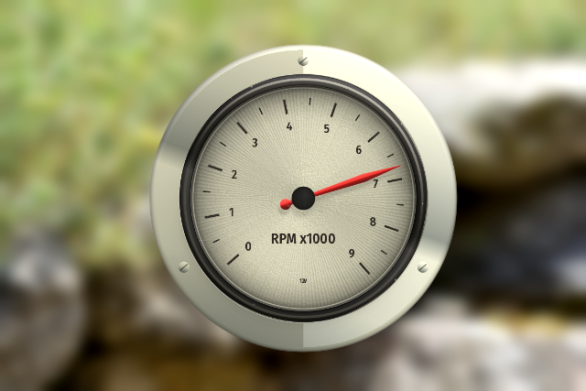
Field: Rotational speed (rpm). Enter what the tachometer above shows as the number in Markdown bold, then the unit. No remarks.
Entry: **6750** rpm
